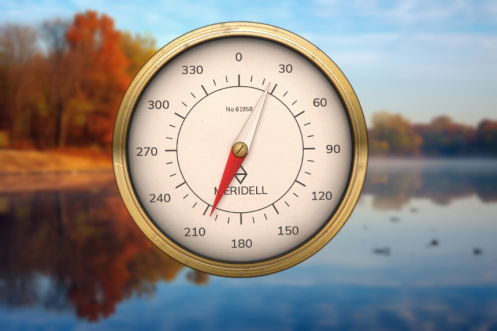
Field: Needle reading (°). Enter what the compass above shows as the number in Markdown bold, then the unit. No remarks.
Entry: **205** °
